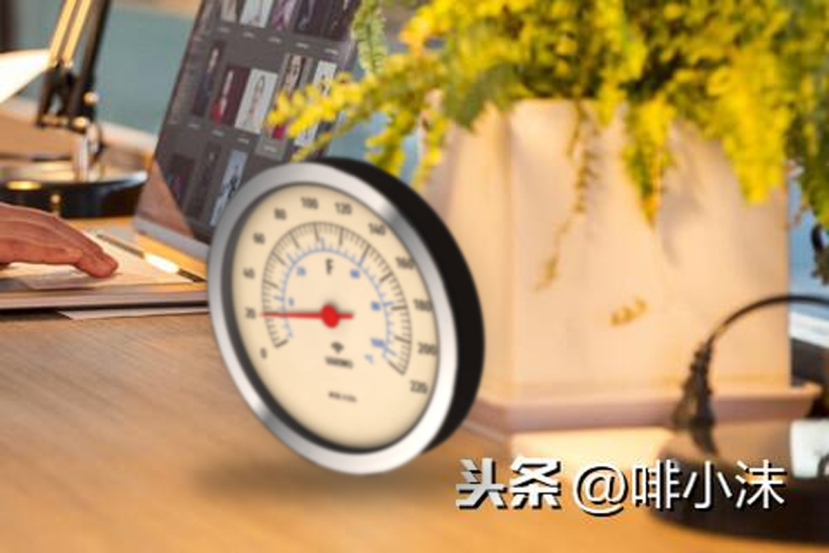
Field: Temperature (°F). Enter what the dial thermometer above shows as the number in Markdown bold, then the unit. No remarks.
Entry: **20** °F
